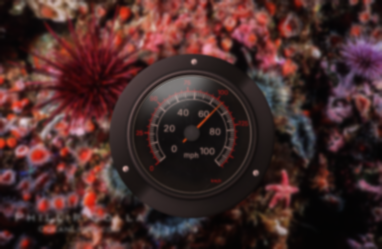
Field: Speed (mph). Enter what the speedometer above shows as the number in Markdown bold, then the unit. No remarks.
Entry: **65** mph
